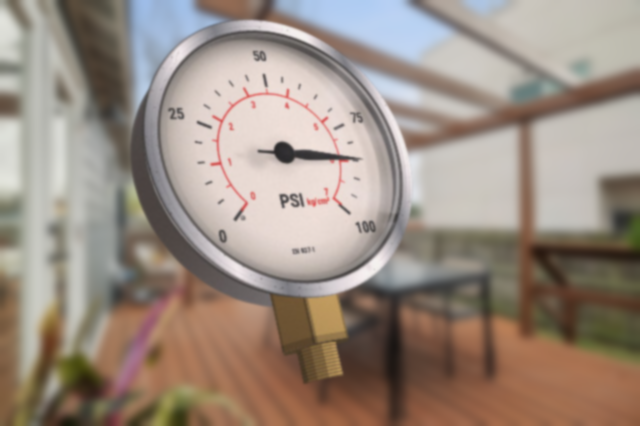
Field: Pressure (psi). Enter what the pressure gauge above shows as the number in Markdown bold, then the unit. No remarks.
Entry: **85** psi
